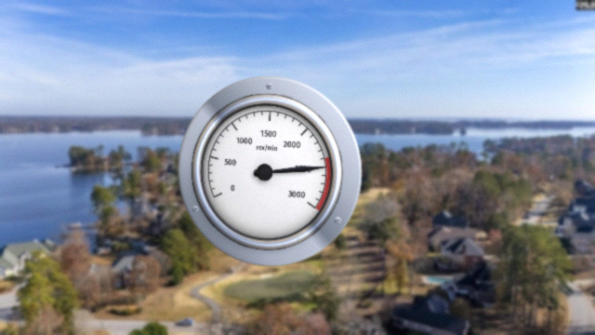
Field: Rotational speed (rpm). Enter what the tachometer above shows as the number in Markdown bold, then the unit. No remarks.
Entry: **2500** rpm
